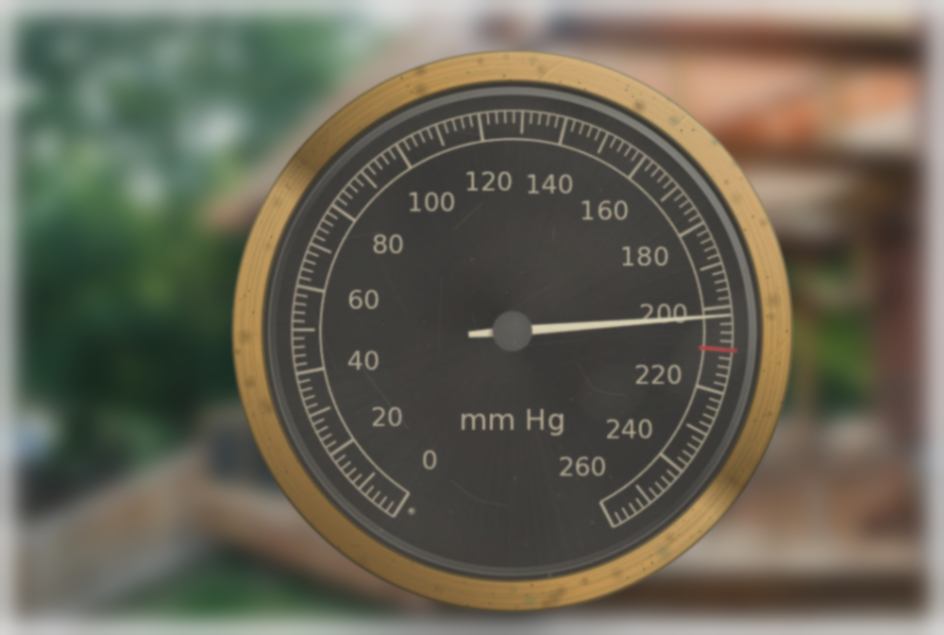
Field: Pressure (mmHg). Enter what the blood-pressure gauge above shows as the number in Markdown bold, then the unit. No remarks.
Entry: **202** mmHg
